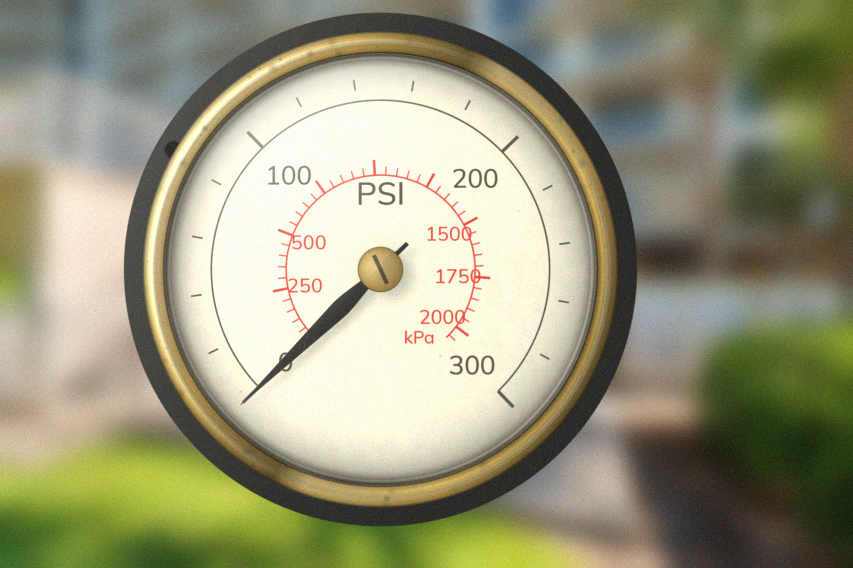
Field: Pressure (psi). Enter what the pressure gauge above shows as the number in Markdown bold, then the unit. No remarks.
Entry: **0** psi
